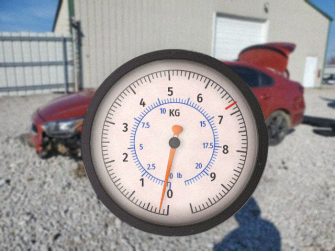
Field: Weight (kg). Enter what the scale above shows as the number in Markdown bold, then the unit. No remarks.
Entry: **0.2** kg
